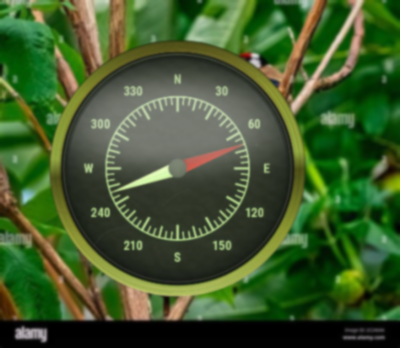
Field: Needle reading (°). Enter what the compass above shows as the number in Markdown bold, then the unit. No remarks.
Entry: **70** °
